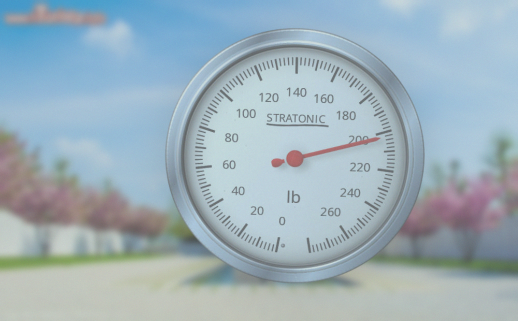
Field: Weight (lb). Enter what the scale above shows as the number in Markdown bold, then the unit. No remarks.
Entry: **202** lb
